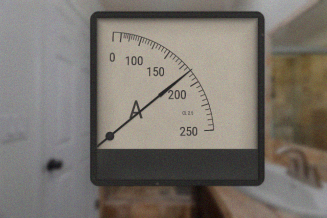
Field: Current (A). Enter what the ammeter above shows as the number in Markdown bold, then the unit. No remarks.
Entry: **185** A
